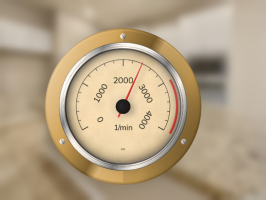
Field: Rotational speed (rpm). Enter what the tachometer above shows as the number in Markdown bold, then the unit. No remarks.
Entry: **2400** rpm
